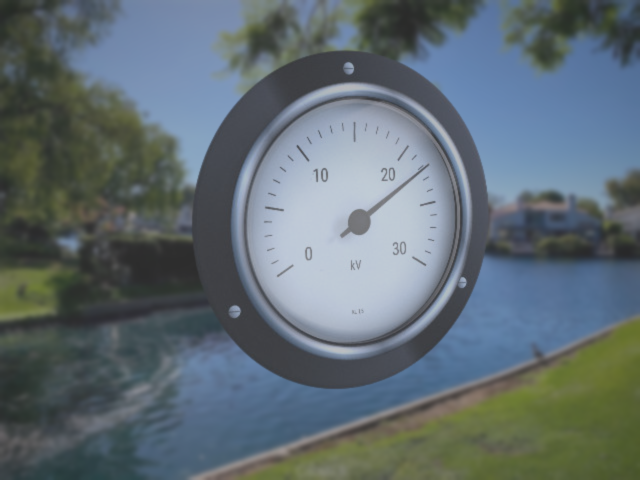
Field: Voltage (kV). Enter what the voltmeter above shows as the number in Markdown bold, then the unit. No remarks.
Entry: **22** kV
